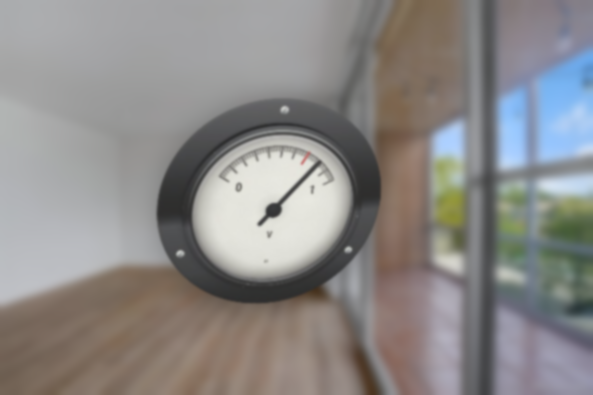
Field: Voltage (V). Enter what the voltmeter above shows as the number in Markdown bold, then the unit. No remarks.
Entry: **0.8** V
